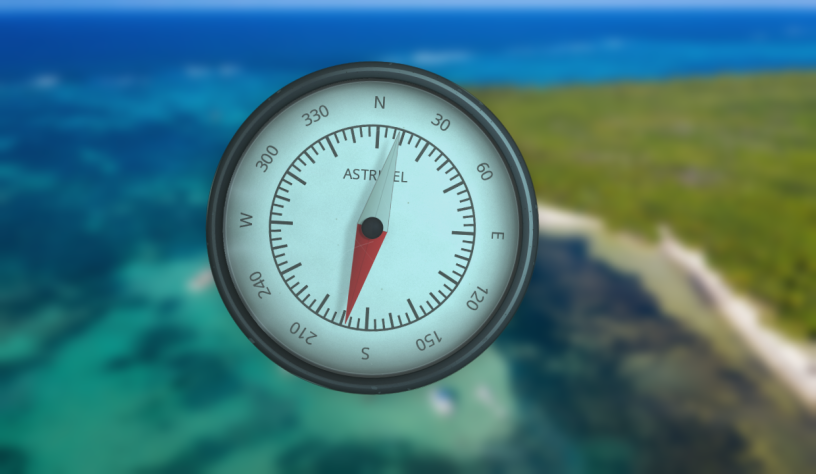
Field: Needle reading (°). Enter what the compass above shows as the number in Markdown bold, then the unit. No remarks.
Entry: **192.5** °
